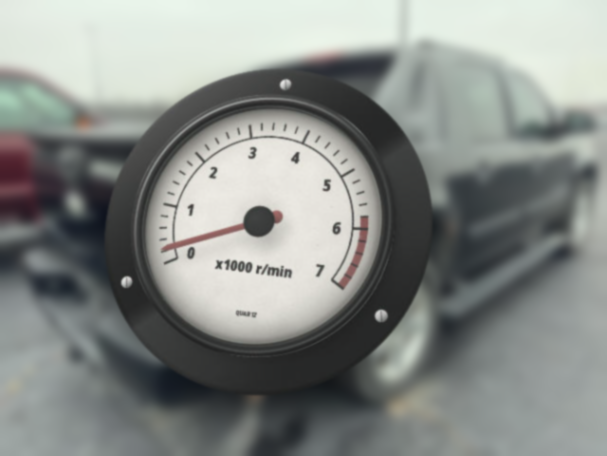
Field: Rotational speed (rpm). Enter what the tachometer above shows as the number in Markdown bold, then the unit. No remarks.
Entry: **200** rpm
